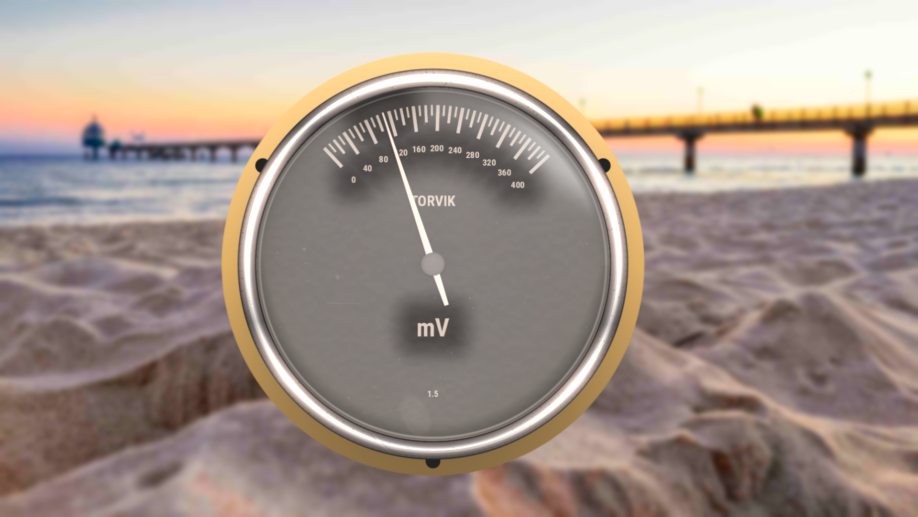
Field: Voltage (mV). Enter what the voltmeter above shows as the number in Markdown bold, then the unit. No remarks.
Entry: **110** mV
